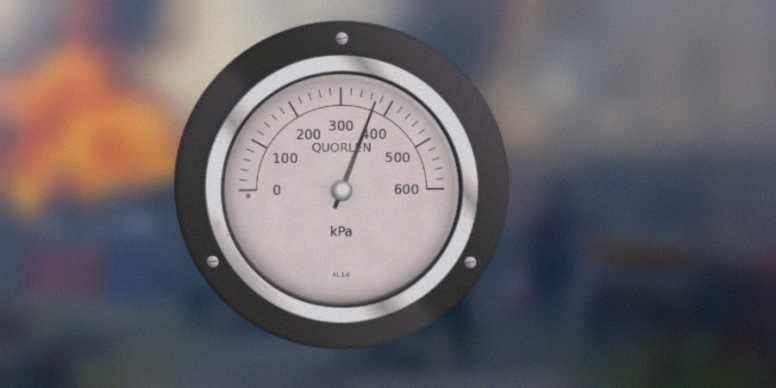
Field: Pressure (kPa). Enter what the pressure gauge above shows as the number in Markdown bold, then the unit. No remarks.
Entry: **370** kPa
